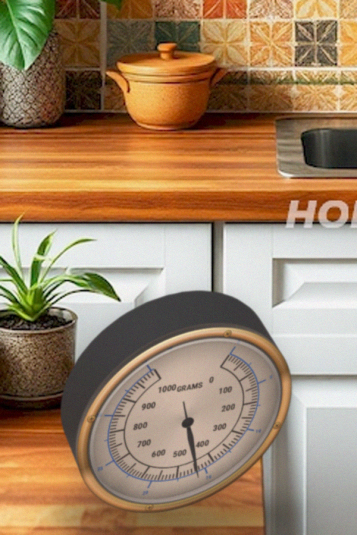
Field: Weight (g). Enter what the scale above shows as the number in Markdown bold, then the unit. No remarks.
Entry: **450** g
